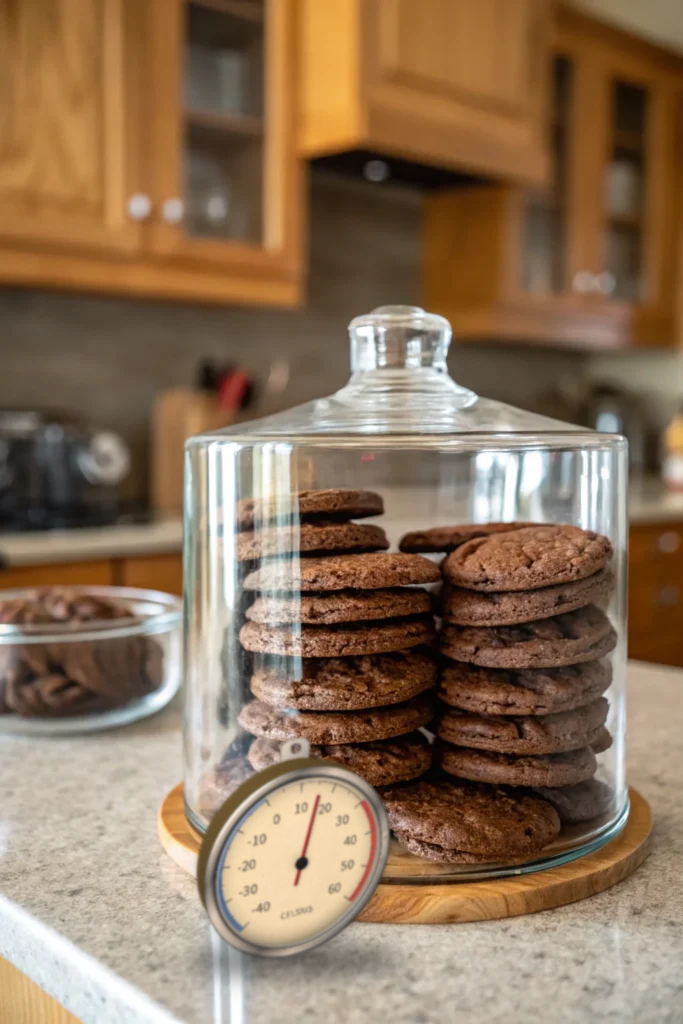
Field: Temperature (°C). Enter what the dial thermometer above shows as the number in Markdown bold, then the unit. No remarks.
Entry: **15** °C
